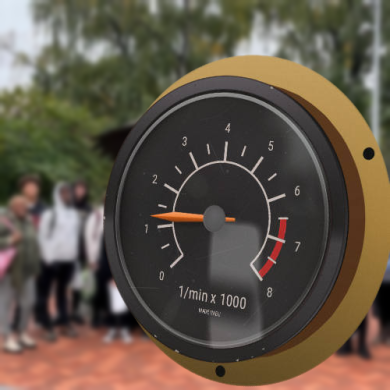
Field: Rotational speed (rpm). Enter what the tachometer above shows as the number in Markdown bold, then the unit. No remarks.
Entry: **1250** rpm
